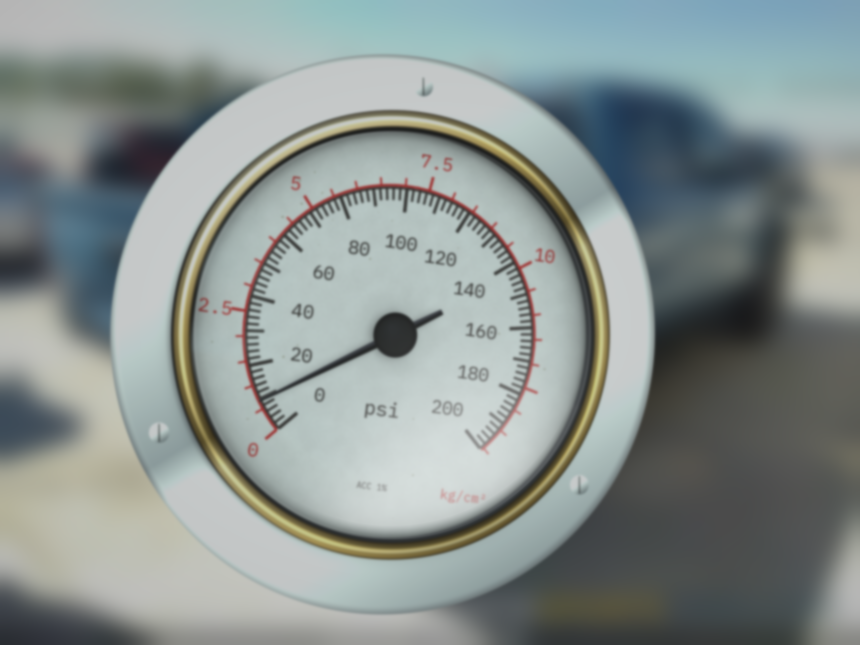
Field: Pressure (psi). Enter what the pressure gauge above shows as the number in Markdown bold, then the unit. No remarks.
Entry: **10** psi
